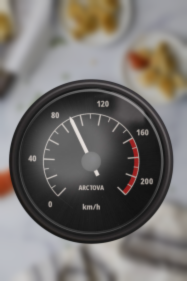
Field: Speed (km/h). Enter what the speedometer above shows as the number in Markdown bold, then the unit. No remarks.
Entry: **90** km/h
